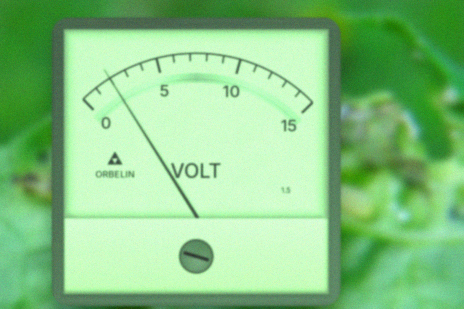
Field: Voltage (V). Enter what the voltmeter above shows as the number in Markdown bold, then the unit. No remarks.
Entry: **2** V
